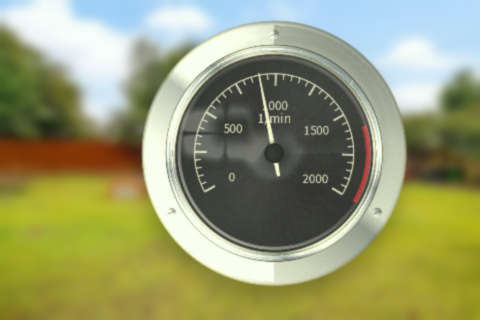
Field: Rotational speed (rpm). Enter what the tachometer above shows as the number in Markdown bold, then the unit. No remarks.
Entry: **900** rpm
